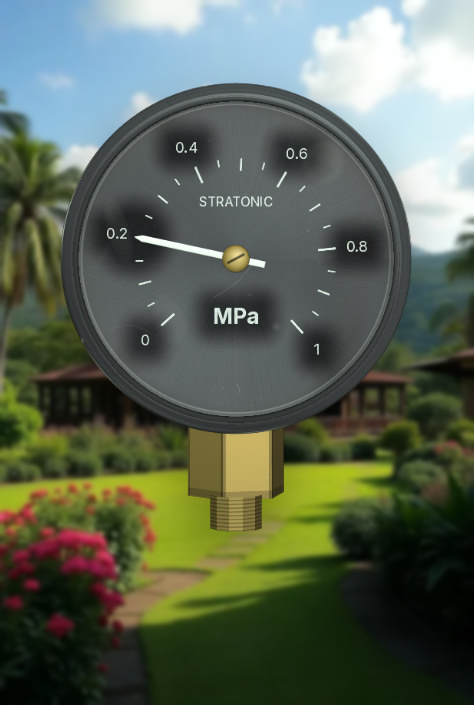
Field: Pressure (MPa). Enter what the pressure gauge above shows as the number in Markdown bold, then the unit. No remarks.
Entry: **0.2** MPa
